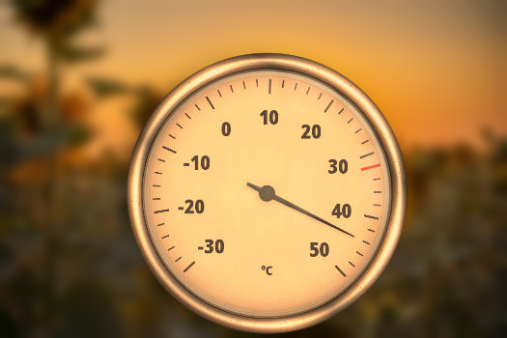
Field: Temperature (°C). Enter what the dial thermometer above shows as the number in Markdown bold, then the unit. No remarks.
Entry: **44** °C
